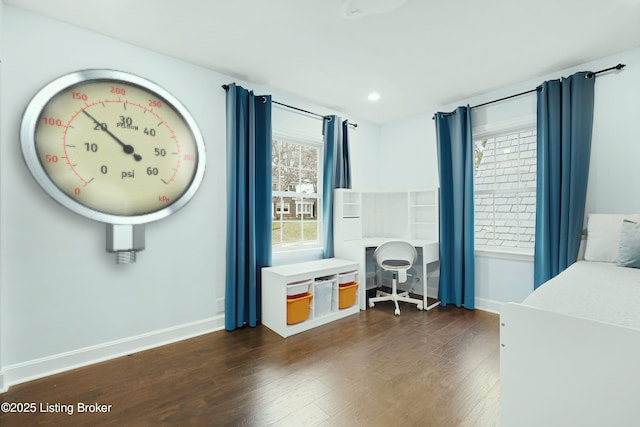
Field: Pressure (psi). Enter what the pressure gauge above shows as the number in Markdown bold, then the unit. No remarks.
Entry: **20** psi
